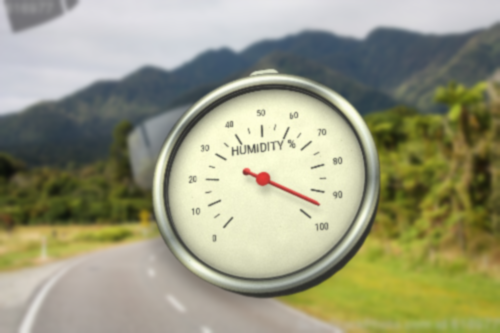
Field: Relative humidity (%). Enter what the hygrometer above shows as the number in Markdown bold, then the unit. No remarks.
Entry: **95** %
